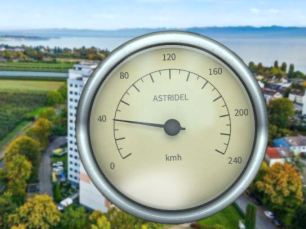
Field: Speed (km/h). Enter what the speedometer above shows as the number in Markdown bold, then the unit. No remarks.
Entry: **40** km/h
